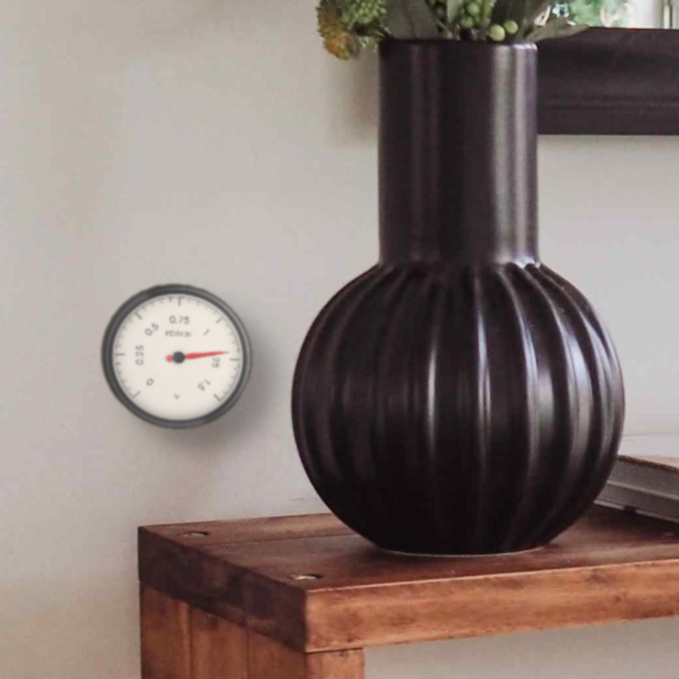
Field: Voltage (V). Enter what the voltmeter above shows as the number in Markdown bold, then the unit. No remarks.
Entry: **1.2** V
